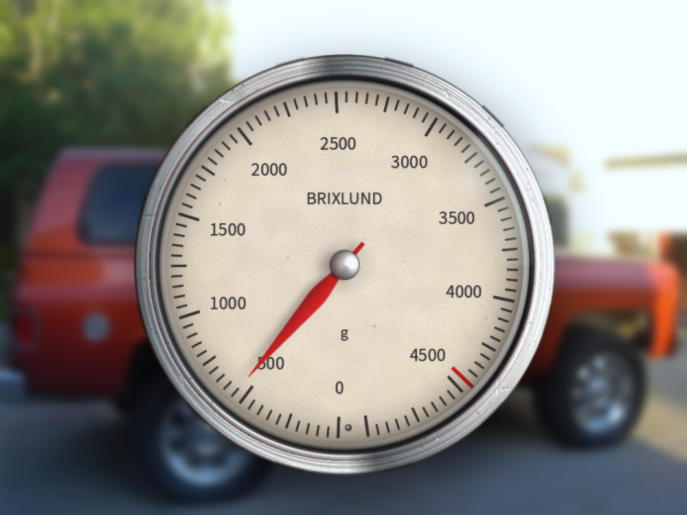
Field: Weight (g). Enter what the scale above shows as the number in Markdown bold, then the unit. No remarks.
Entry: **550** g
